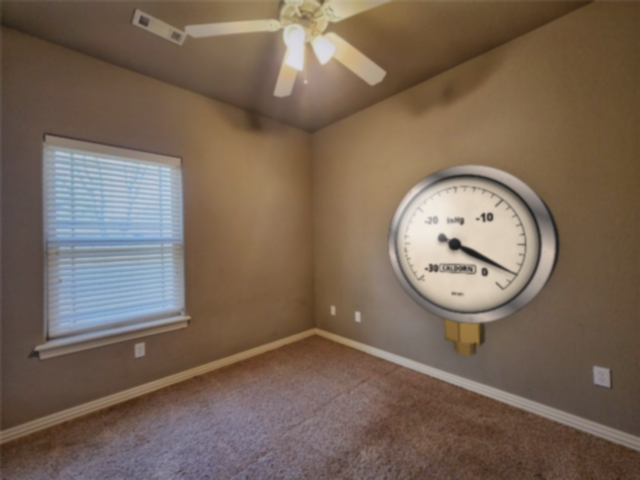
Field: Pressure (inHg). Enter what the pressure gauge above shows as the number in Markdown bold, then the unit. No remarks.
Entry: **-2** inHg
